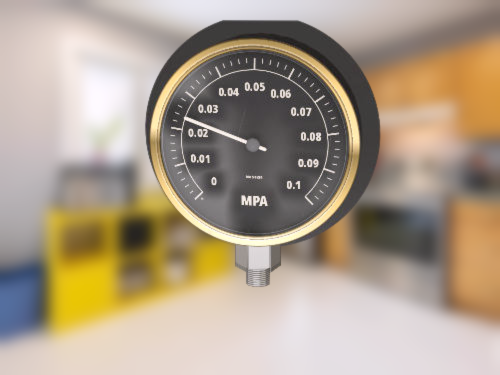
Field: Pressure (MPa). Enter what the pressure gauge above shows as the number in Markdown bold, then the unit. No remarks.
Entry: **0.024** MPa
